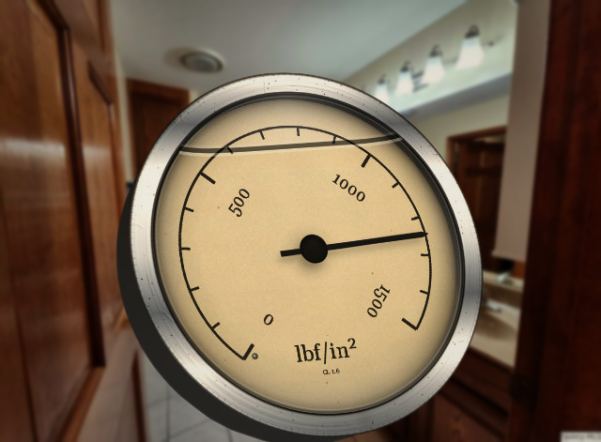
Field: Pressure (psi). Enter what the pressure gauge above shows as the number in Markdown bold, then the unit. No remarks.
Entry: **1250** psi
